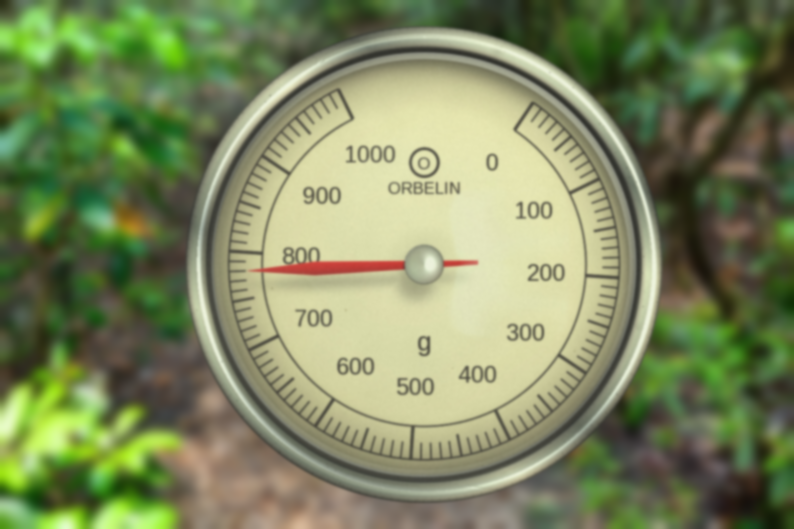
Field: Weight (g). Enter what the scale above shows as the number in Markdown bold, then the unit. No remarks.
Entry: **780** g
